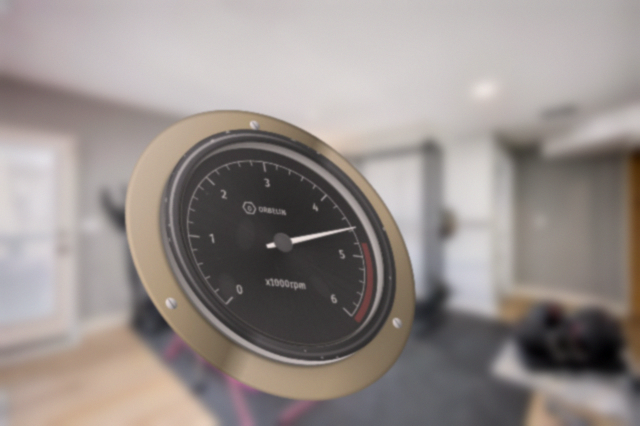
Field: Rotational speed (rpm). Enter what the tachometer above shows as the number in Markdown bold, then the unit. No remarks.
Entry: **4600** rpm
